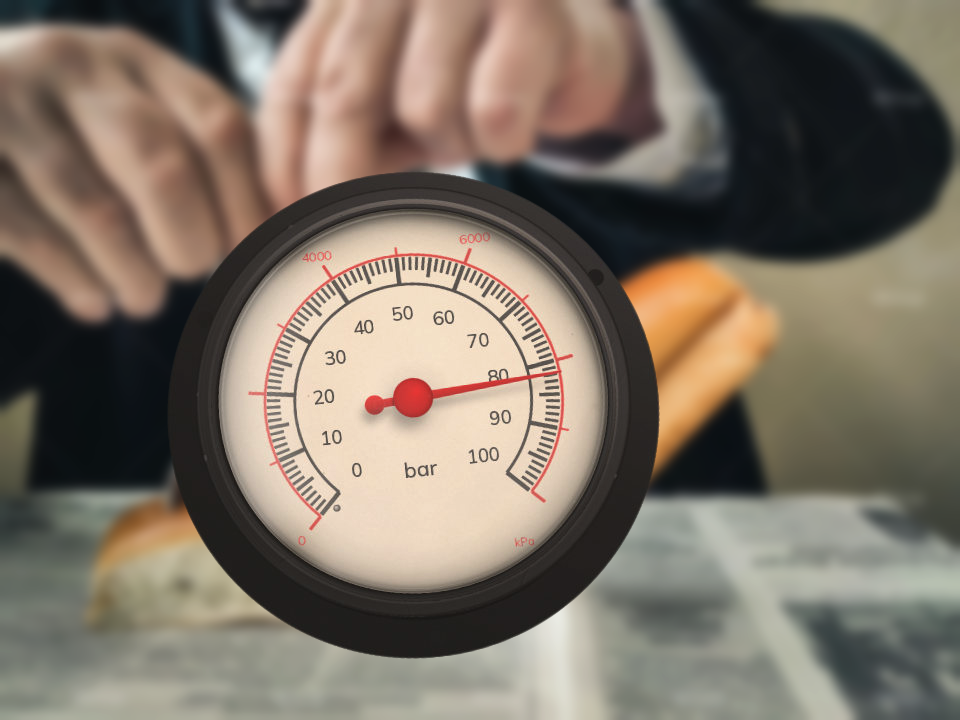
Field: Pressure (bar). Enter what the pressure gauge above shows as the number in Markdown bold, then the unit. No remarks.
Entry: **82** bar
